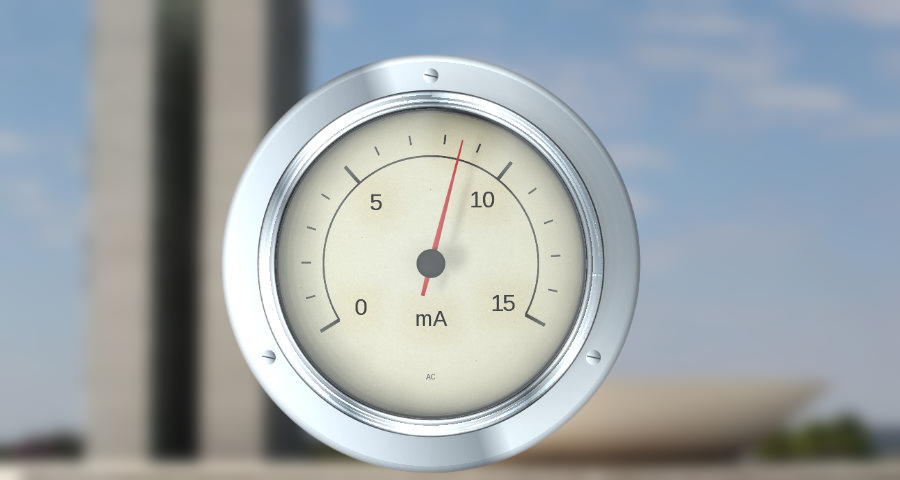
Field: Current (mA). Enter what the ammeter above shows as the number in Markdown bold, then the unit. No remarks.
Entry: **8.5** mA
